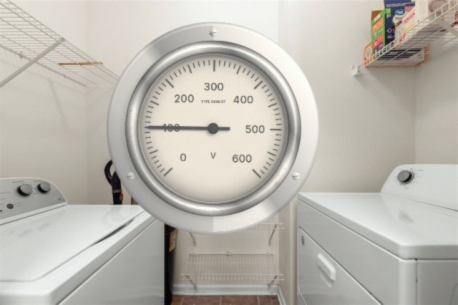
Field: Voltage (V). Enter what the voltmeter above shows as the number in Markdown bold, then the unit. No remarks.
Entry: **100** V
